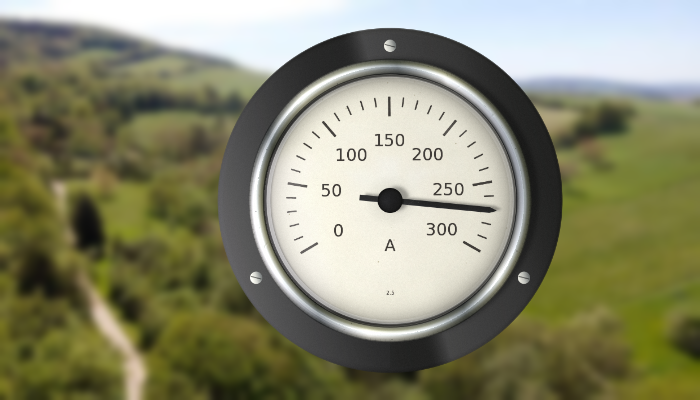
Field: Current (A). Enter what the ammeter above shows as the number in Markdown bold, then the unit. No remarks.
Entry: **270** A
